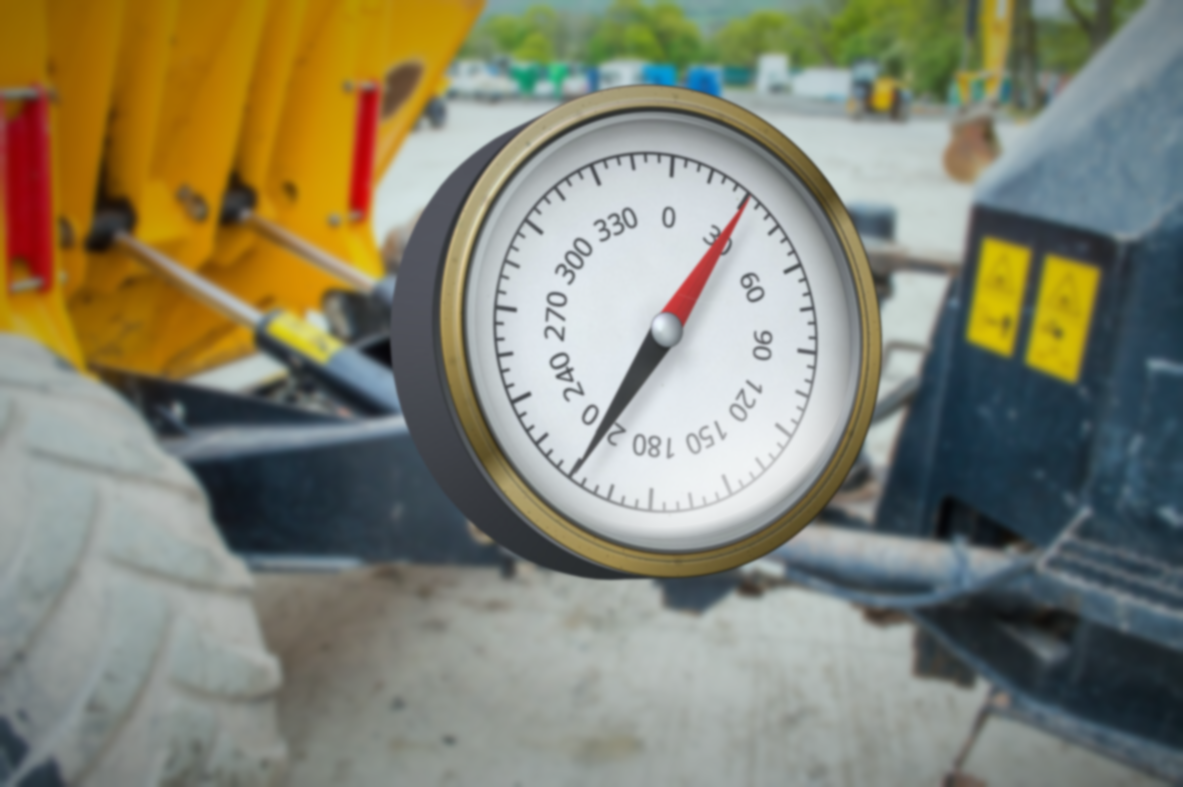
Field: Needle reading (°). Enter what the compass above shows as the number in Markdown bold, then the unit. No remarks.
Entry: **30** °
